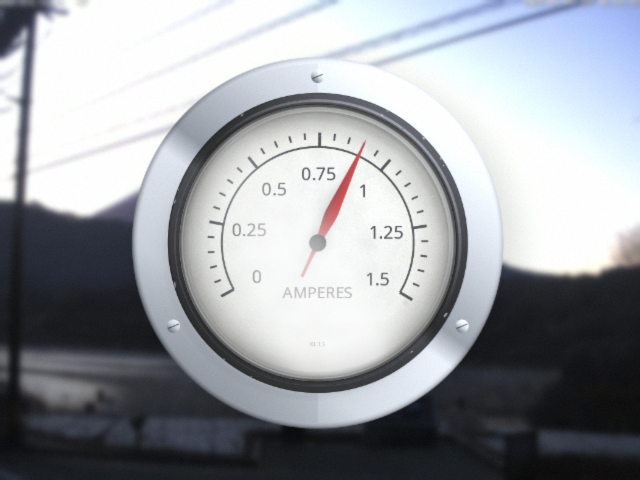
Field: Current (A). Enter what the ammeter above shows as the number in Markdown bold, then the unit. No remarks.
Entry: **0.9** A
